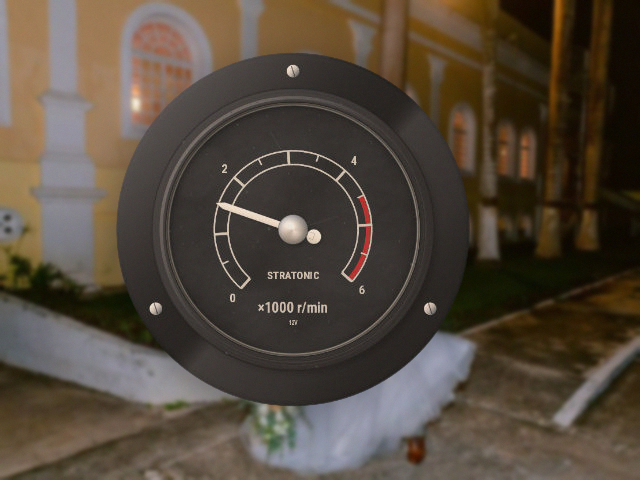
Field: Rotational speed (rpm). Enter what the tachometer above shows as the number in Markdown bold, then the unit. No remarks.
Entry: **1500** rpm
